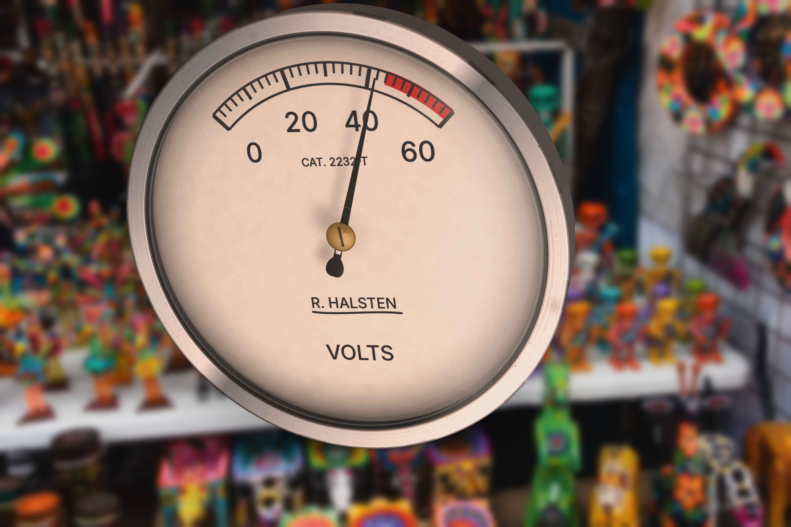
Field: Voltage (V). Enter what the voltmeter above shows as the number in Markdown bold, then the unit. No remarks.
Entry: **42** V
